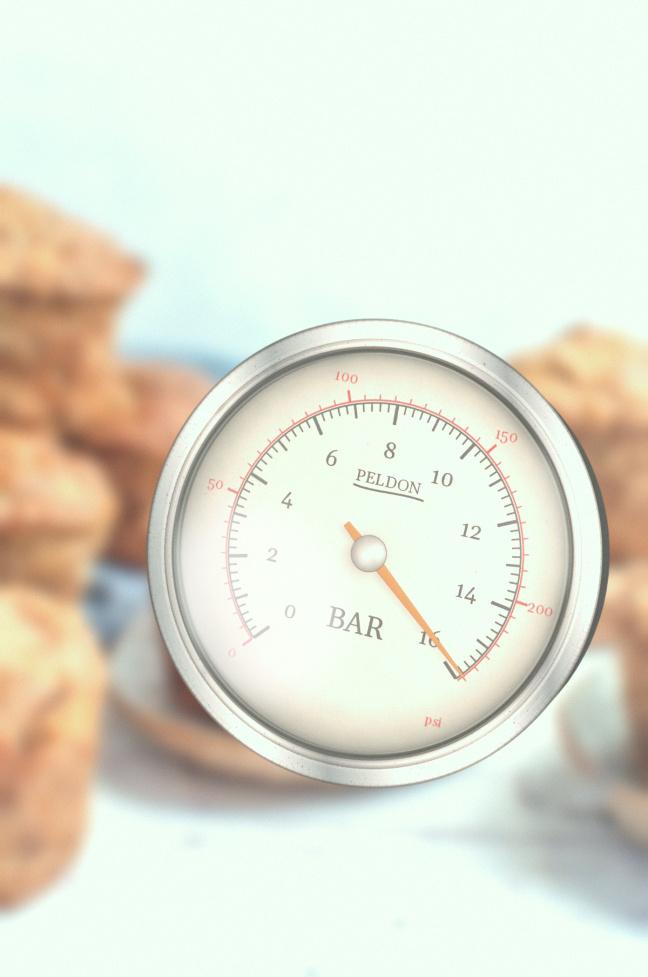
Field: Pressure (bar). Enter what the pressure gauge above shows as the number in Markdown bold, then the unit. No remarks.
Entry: **15.8** bar
